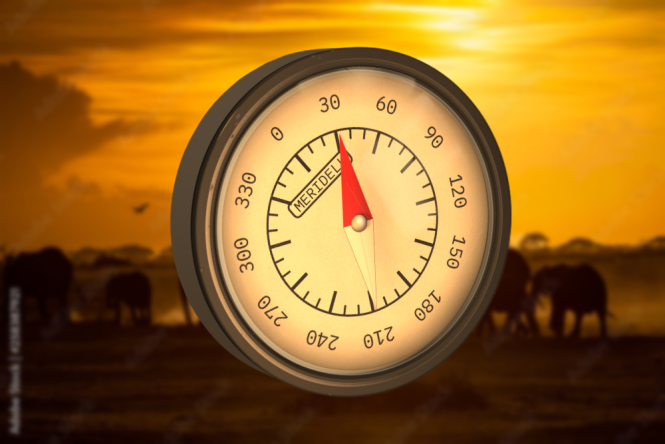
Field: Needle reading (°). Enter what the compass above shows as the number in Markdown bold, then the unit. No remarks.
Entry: **30** °
